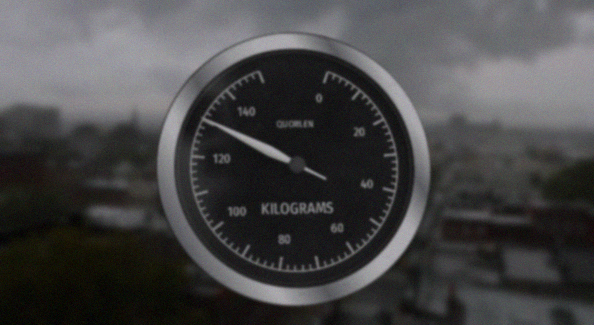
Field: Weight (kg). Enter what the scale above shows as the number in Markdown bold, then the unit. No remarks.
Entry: **130** kg
